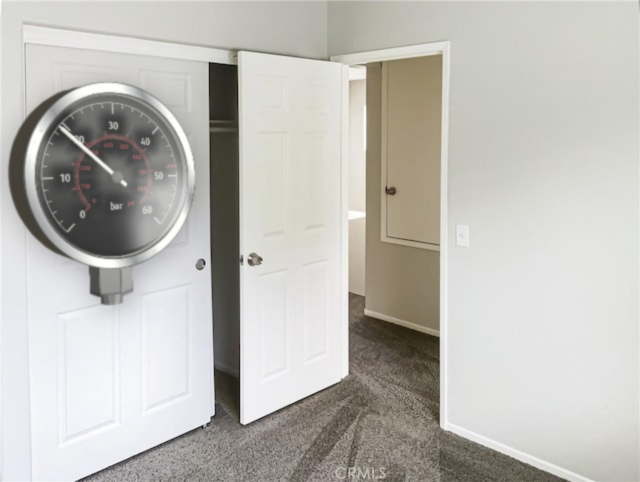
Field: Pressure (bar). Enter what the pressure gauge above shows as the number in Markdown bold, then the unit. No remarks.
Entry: **19** bar
